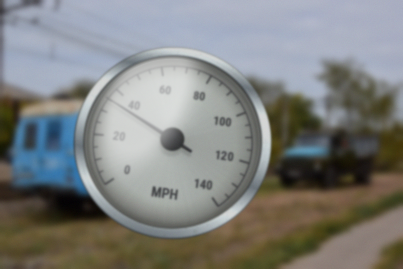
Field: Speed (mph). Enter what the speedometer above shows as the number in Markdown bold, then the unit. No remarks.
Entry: **35** mph
